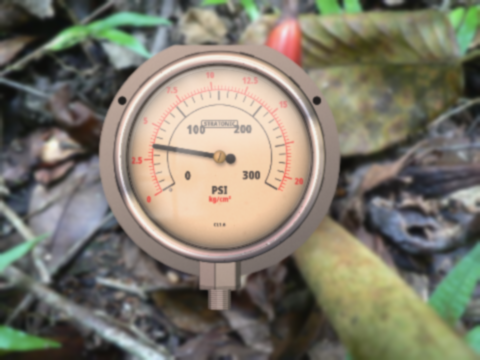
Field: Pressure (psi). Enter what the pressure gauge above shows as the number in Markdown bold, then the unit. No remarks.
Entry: **50** psi
